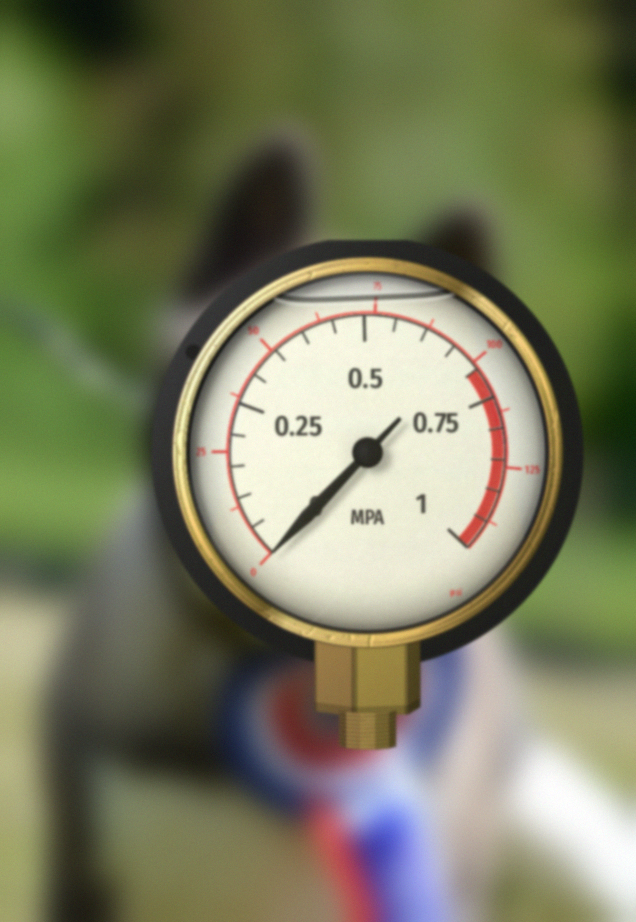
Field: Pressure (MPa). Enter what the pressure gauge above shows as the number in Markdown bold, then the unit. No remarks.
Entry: **0** MPa
